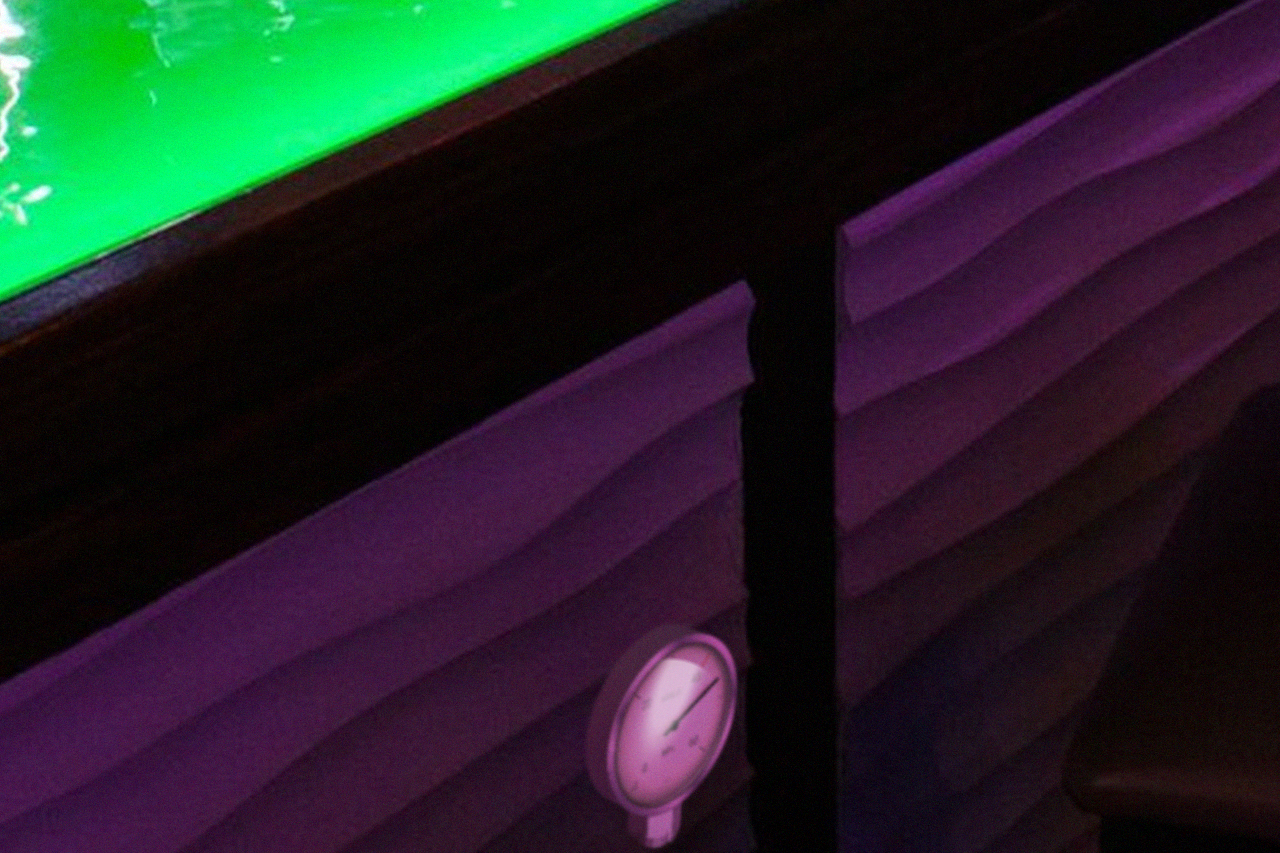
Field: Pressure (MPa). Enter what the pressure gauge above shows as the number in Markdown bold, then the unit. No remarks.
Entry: **45** MPa
